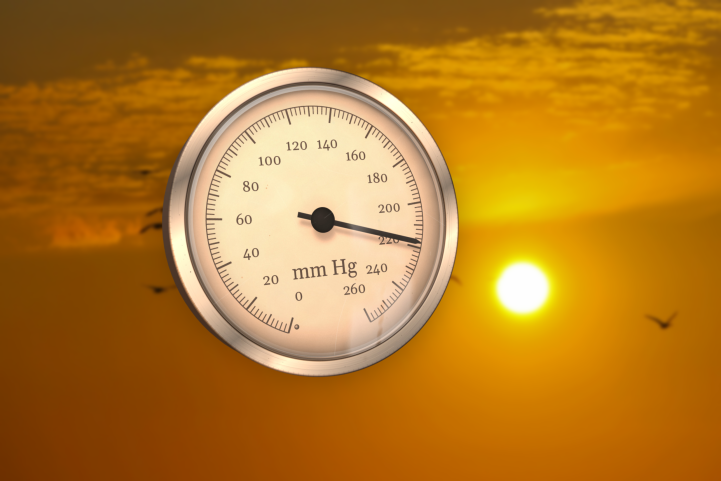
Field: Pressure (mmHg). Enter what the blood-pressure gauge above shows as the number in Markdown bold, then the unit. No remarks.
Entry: **218** mmHg
